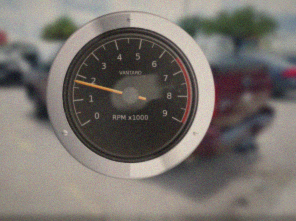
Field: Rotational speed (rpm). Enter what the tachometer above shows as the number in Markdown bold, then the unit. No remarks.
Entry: **1750** rpm
